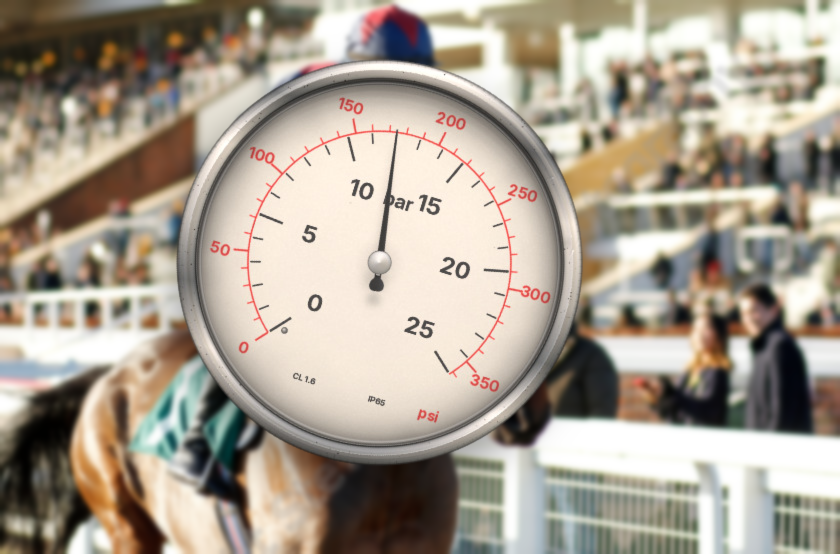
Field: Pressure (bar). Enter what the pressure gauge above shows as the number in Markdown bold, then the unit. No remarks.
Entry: **12** bar
